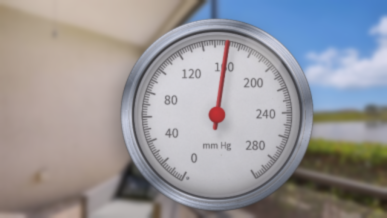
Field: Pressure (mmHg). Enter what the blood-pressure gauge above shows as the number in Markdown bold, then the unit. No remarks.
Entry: **160** mmHg
